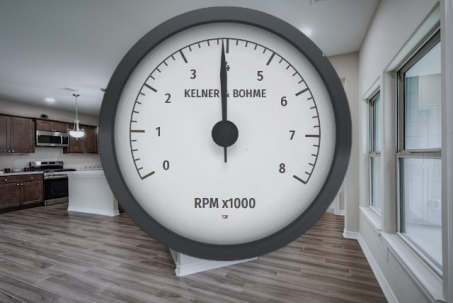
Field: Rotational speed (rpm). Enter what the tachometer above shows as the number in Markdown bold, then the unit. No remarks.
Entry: **3900** rpm
